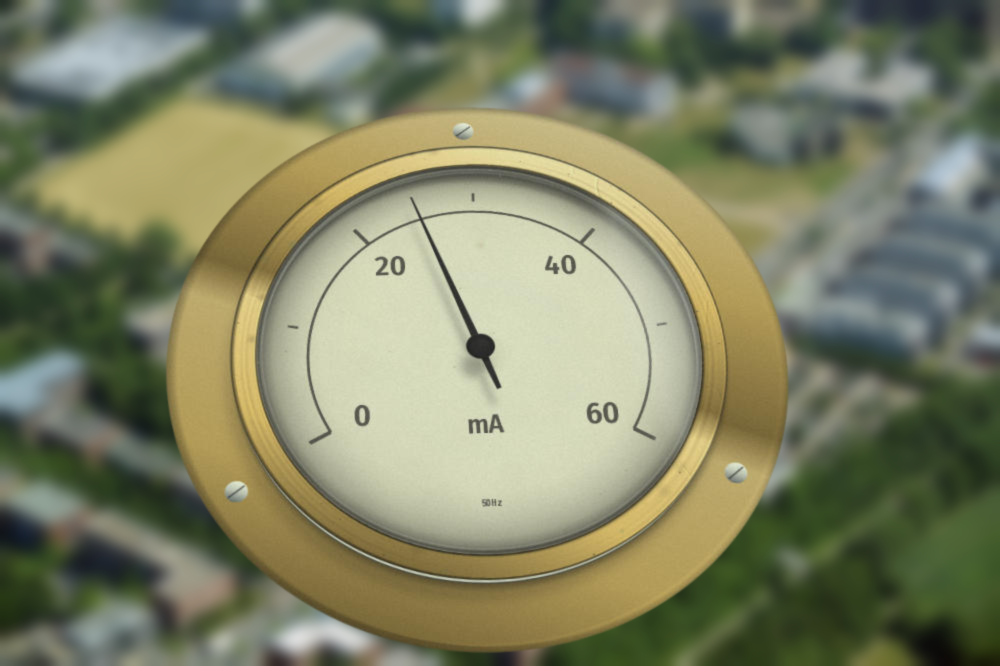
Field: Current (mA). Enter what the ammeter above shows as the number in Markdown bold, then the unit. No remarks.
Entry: **25** mA
